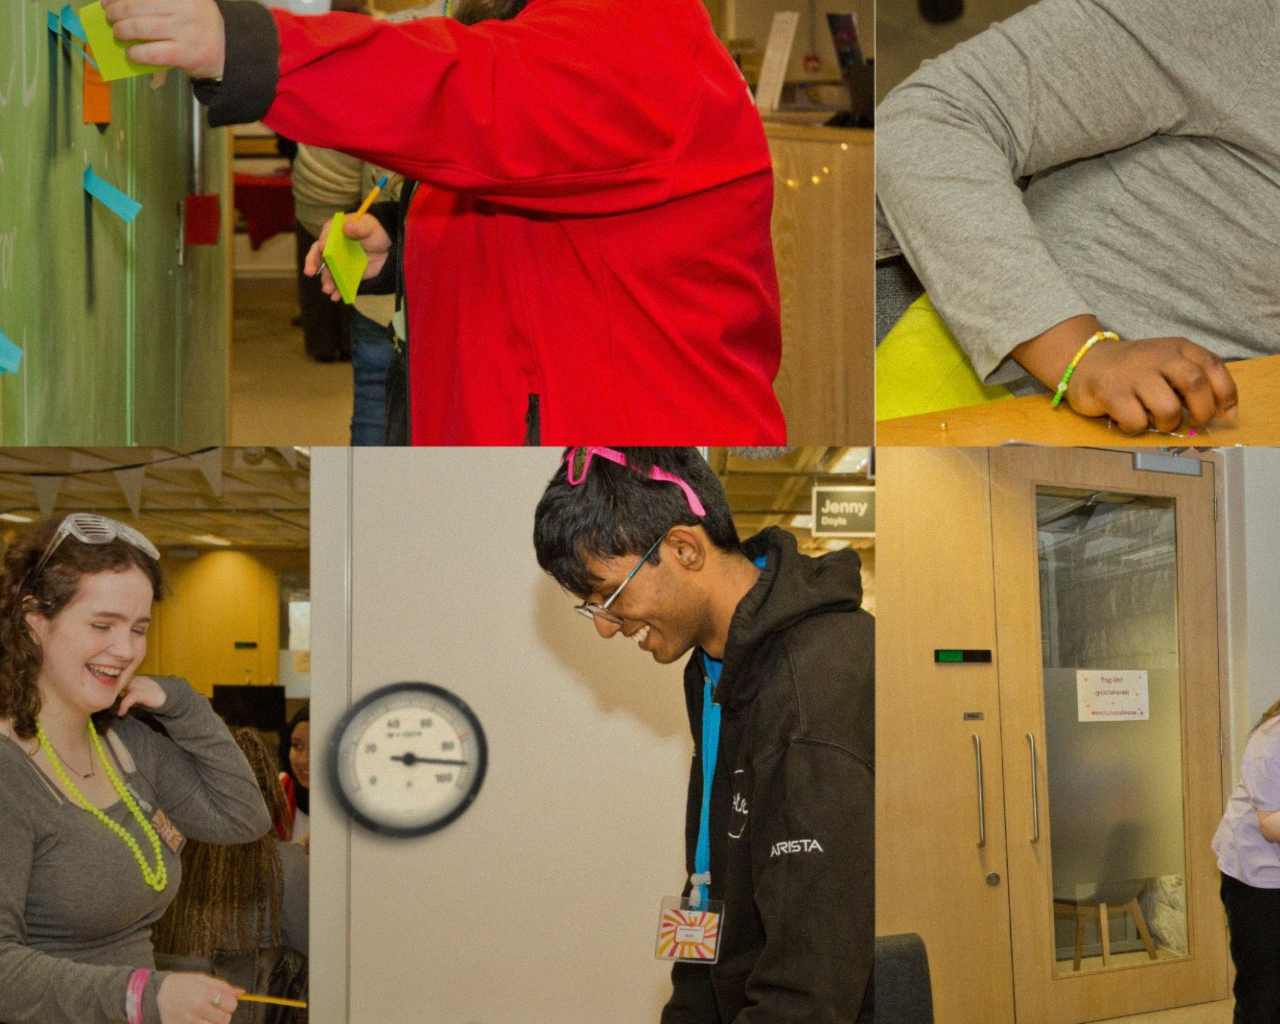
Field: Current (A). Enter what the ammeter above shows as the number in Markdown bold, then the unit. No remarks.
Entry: **90** A
